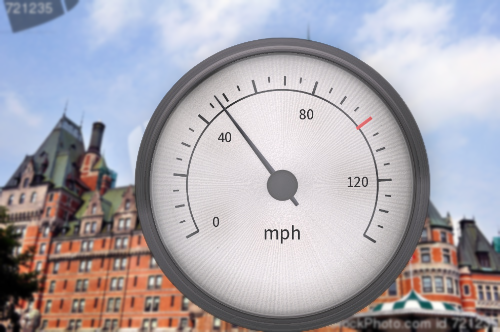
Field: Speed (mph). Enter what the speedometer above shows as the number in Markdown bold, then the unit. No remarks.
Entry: **47.5** mph
